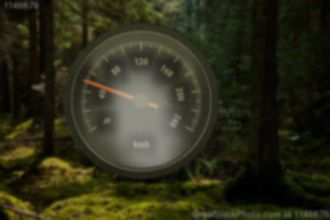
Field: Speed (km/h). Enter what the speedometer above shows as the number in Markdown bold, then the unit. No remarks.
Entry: **50** km/h
